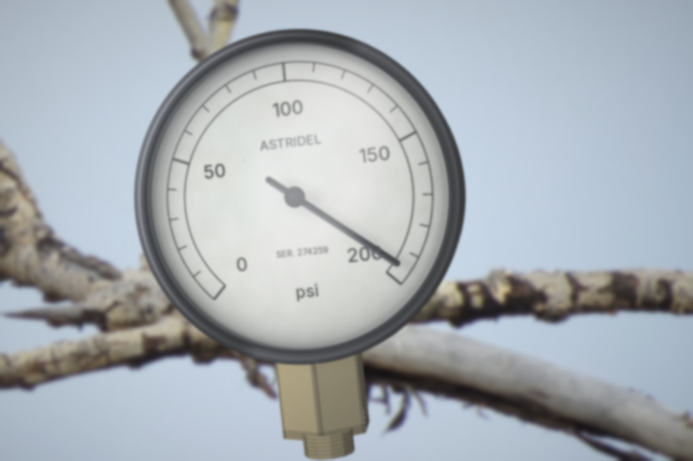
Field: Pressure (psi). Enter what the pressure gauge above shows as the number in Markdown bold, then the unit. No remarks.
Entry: **195** psi
